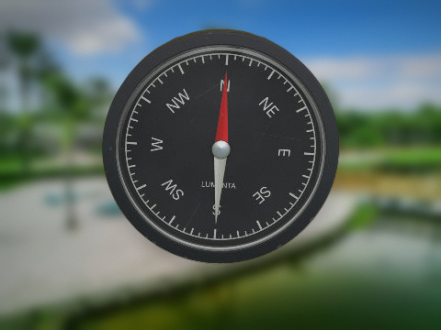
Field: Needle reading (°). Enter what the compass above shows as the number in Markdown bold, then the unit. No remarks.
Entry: **0** °
